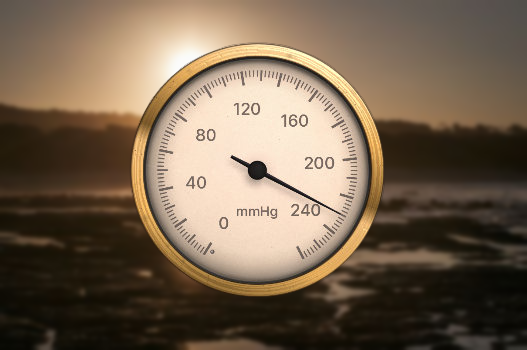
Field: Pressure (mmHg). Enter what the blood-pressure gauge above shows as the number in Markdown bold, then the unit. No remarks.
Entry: **230** mmHg
